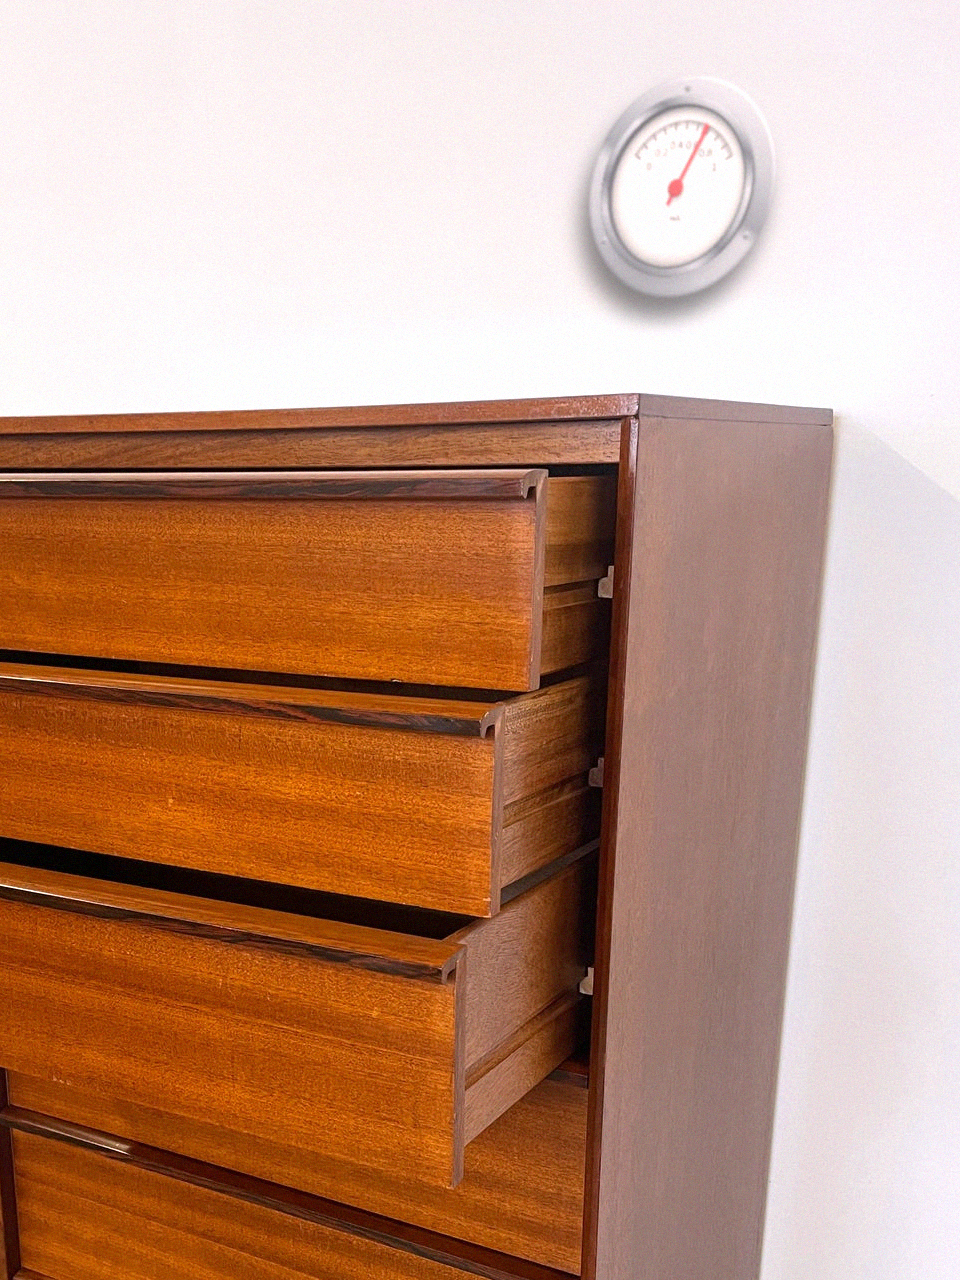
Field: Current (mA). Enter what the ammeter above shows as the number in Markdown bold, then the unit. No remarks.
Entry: **0.7** mA
